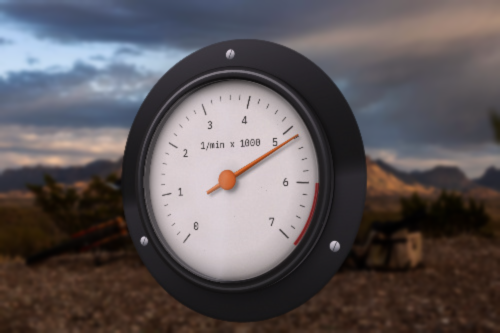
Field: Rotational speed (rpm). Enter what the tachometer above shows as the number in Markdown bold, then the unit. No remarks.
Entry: **5200** rpm
